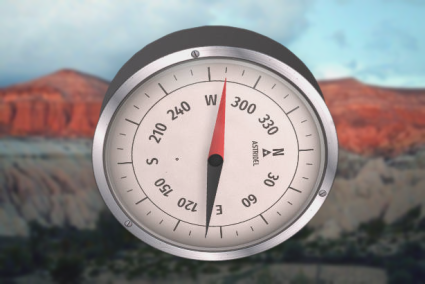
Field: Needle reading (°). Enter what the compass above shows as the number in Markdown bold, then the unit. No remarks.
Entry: **280** °
